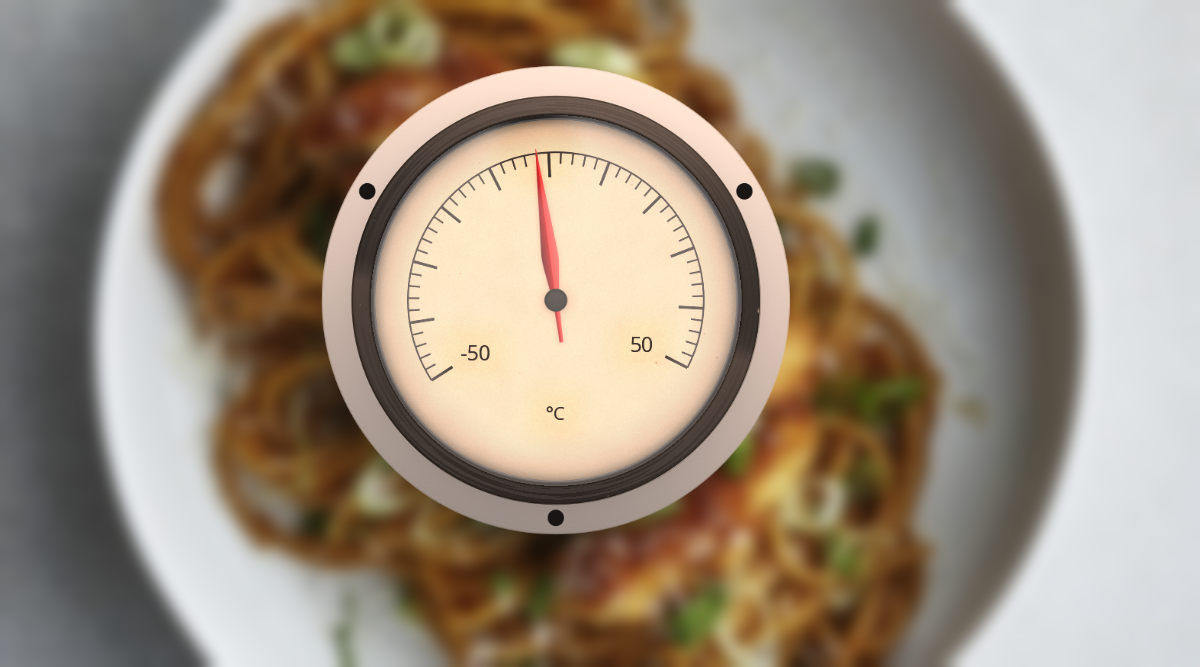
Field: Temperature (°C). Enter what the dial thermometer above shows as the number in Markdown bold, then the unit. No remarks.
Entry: **-2** °C
